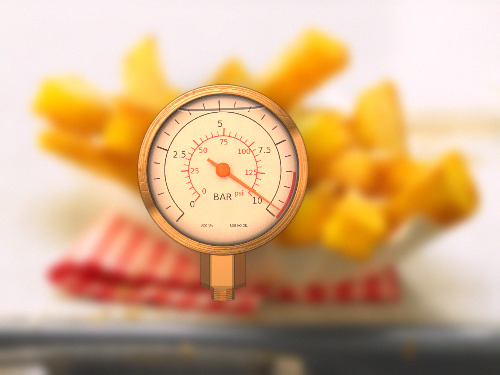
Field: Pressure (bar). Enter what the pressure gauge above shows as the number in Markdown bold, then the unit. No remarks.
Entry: **9.75** bar
